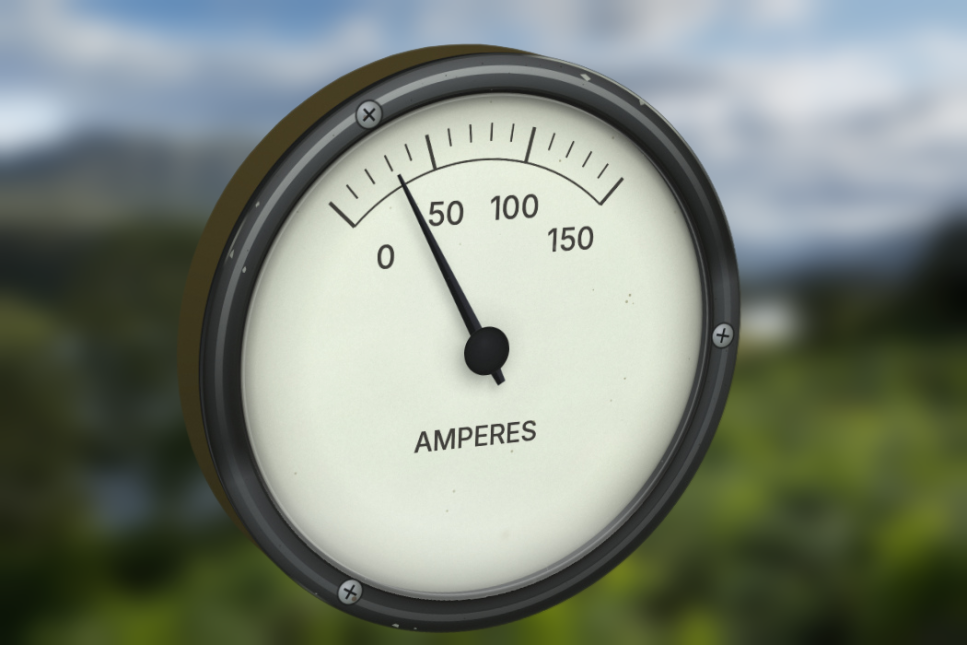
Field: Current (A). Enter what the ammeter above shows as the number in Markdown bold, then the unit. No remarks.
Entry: **30** A
